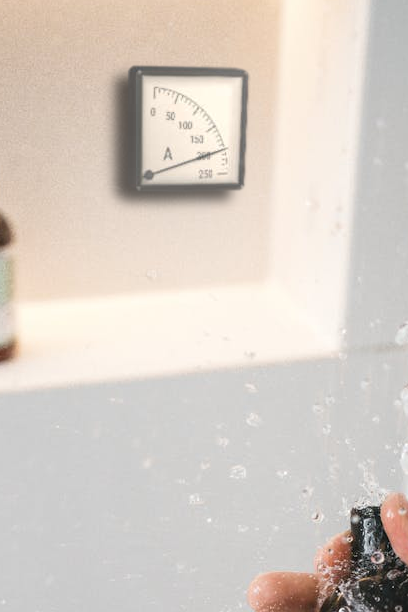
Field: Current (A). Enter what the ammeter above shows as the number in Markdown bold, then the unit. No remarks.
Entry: **200** A
